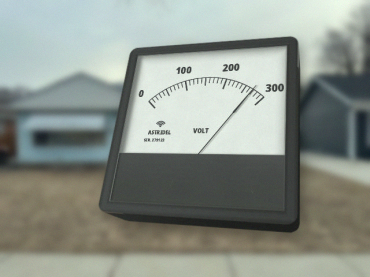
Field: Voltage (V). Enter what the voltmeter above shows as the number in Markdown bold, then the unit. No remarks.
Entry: **270** V
